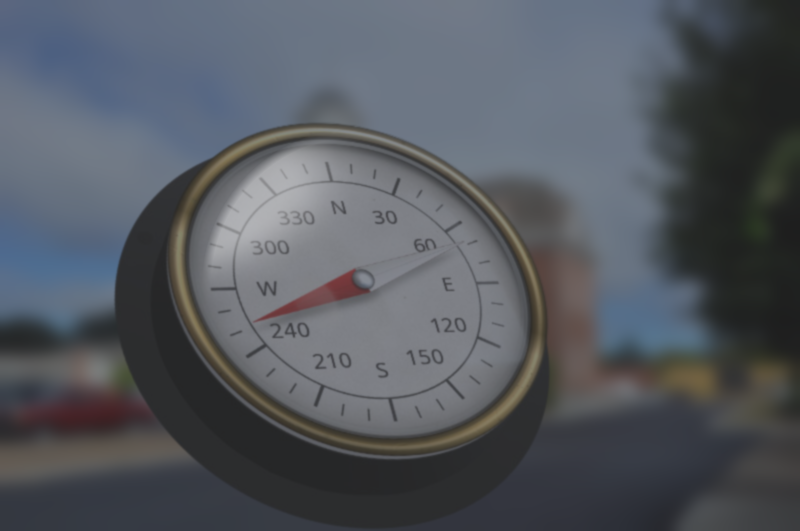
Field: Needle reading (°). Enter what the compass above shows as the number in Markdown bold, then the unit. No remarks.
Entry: **250** °
